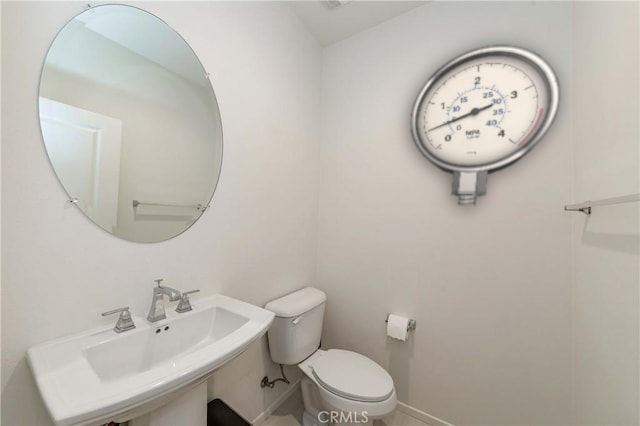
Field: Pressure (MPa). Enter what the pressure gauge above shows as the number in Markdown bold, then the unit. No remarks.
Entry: **0.4** MPa
